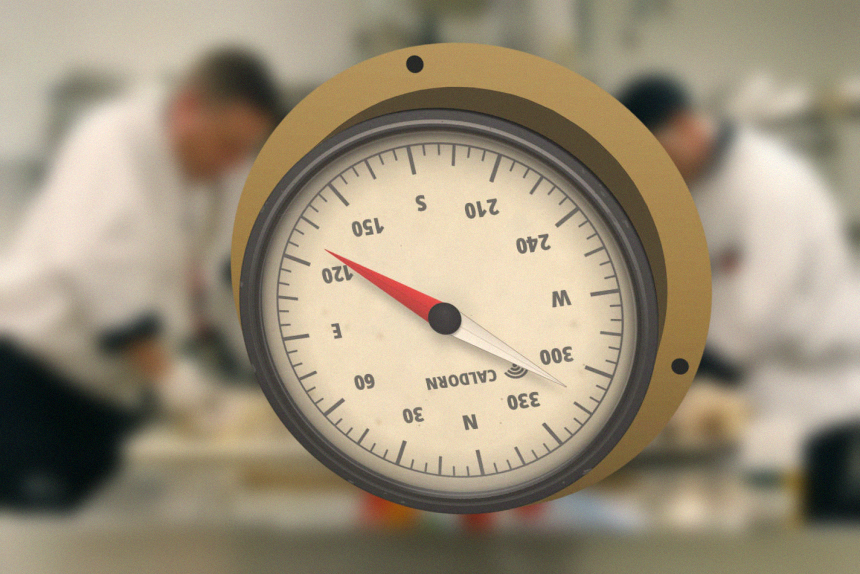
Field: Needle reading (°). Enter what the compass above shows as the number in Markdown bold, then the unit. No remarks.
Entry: **130** °
